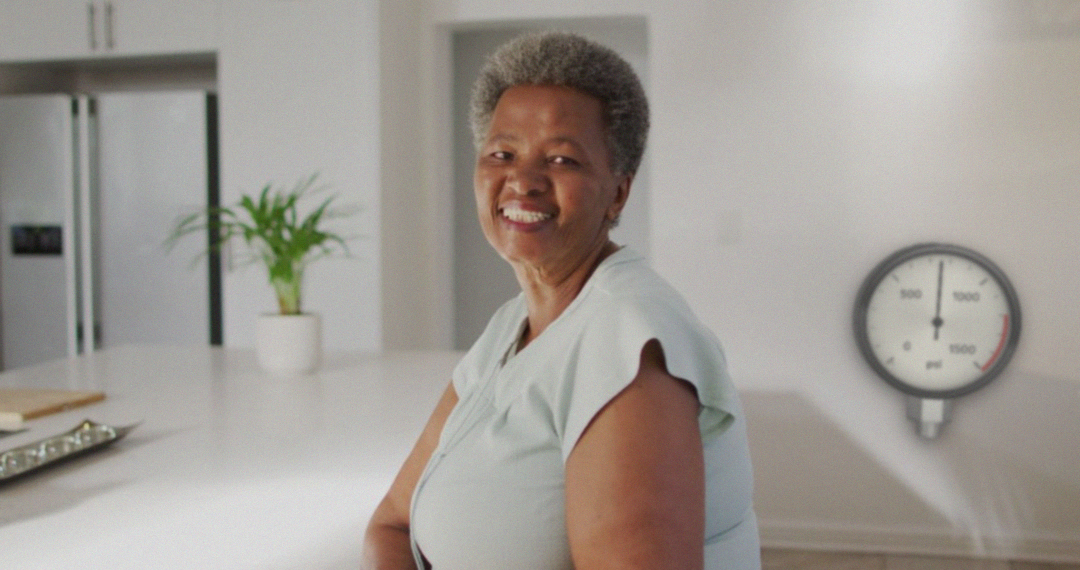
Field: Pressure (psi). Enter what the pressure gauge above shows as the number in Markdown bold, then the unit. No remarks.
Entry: **750** psi
